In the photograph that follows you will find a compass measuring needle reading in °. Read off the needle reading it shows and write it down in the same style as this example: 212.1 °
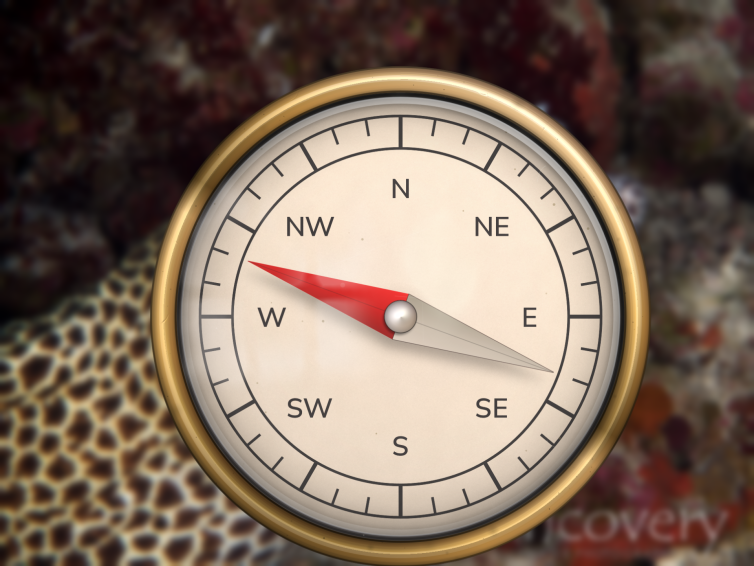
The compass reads 290 °
